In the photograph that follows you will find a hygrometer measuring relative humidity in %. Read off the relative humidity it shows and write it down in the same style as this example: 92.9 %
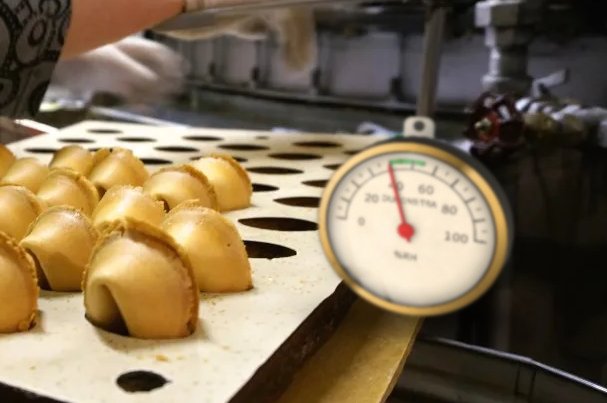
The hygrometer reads 40 %
